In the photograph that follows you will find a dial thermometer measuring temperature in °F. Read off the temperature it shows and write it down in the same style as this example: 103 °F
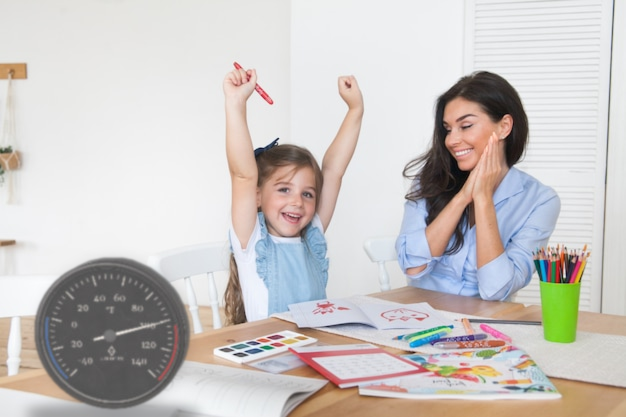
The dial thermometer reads 100 °F
